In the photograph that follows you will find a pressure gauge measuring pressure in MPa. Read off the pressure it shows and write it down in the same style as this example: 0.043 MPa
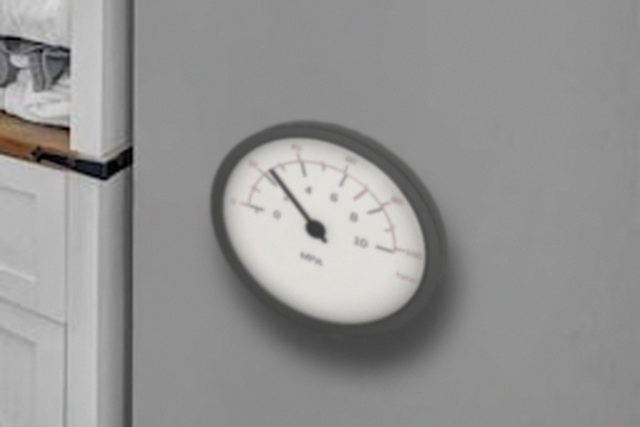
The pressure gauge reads 2.5 MPa
